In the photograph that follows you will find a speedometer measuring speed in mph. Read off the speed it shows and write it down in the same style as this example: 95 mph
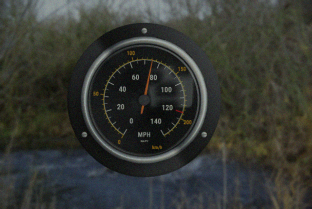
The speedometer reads 75 mph
